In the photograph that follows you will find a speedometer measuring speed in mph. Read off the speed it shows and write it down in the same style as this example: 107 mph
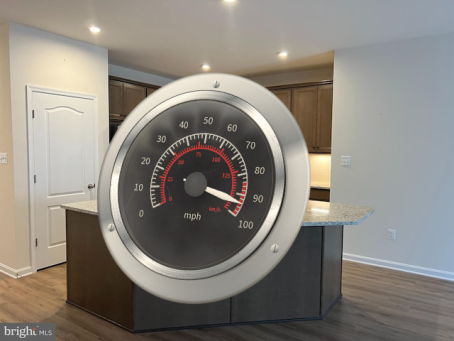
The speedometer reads 94 mph
